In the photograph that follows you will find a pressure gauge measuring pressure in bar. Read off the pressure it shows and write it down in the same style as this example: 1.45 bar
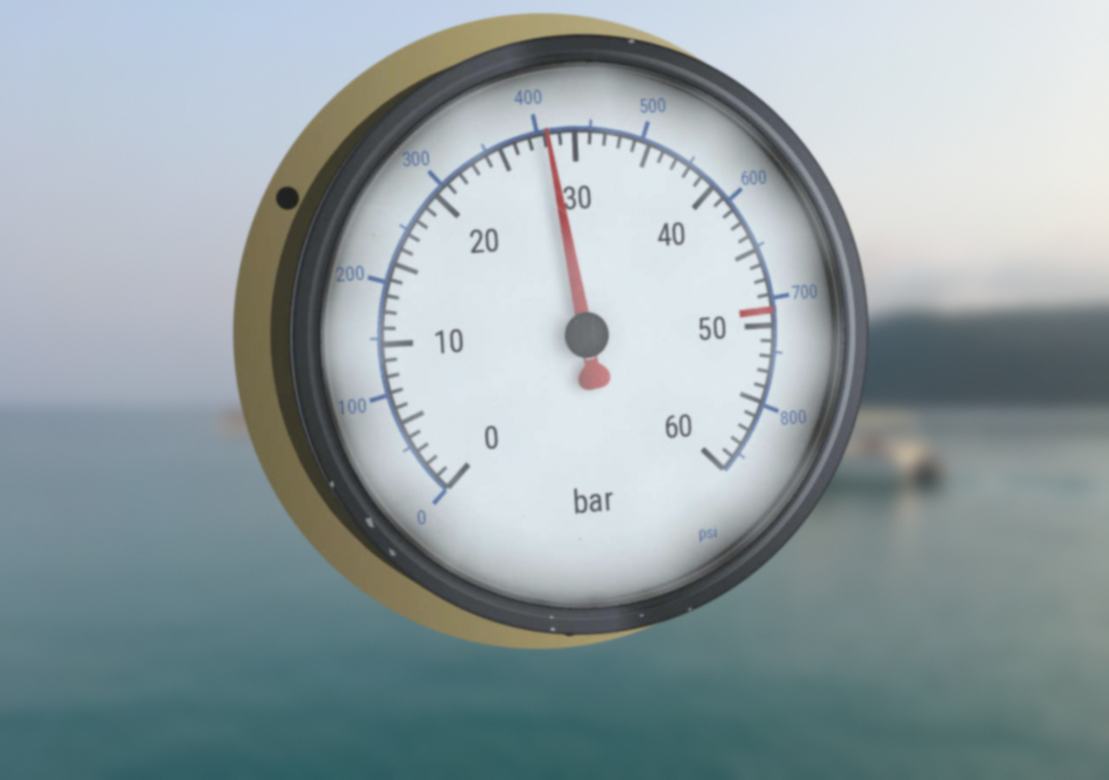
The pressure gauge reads 28 bar
